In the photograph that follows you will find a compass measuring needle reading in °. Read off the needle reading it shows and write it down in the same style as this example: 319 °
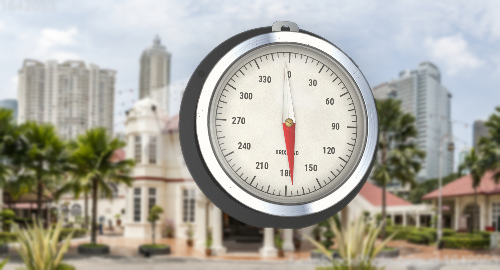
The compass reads 175 °
